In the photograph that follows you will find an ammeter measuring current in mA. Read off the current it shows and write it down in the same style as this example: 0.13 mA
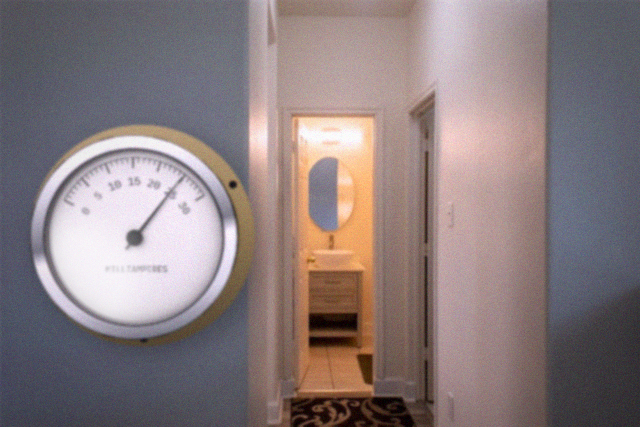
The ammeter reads 25 mA
